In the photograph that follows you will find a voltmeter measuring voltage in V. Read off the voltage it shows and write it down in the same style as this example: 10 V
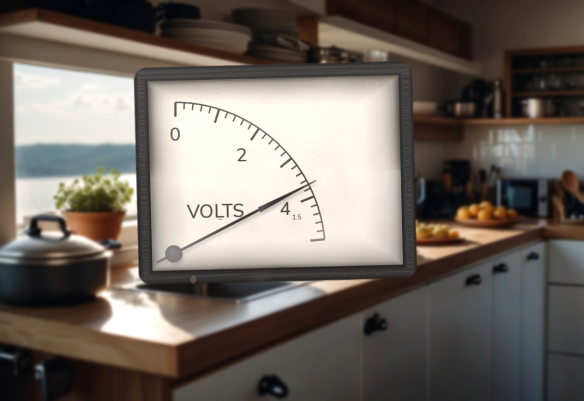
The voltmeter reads 3.7 V
